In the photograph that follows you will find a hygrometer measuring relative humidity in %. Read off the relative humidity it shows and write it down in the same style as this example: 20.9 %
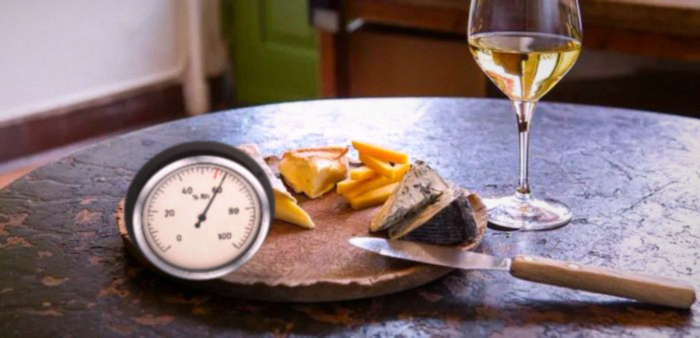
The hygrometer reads 60 %
